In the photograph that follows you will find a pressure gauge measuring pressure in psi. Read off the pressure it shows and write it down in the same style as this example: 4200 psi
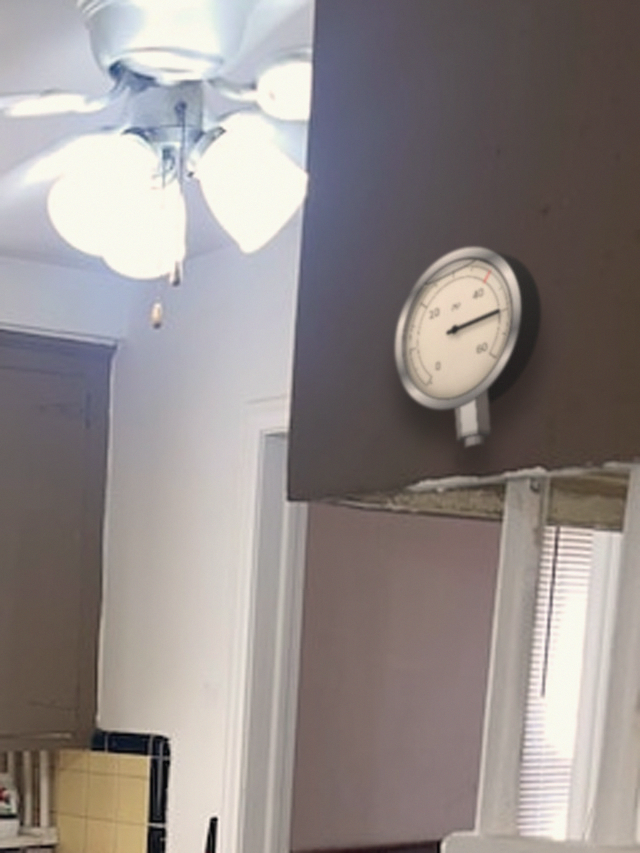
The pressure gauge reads 50 psi
